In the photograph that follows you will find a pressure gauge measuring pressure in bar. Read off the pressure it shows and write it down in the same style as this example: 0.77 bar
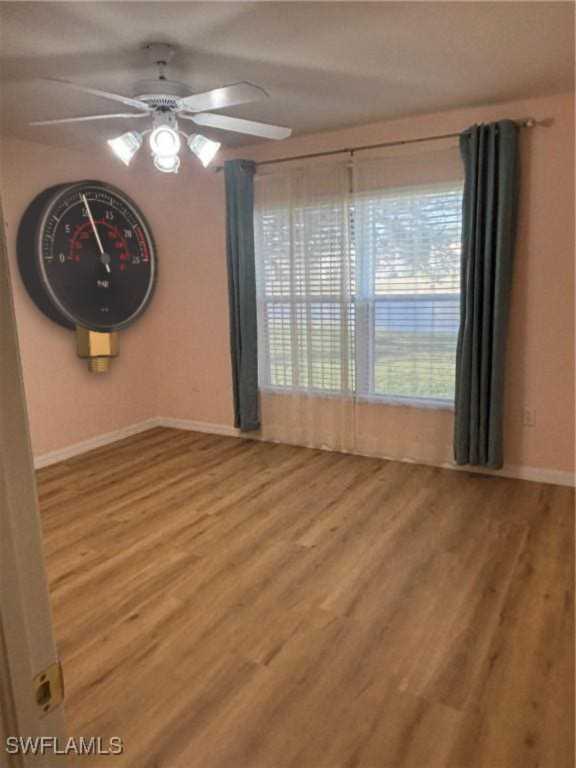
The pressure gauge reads 10 bar
